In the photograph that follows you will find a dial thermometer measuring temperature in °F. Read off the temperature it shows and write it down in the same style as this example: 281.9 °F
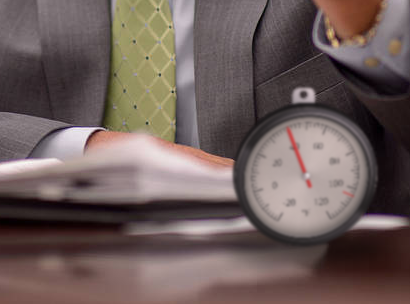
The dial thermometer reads 40 °F
